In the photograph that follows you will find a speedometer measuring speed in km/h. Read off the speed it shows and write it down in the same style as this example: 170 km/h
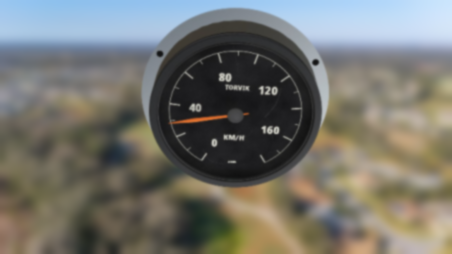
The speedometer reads 30 km/h
